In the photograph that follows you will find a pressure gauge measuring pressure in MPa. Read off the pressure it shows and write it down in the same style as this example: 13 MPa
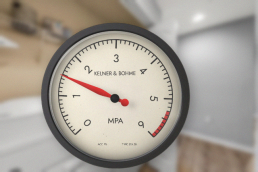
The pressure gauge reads 1.5 MPa
